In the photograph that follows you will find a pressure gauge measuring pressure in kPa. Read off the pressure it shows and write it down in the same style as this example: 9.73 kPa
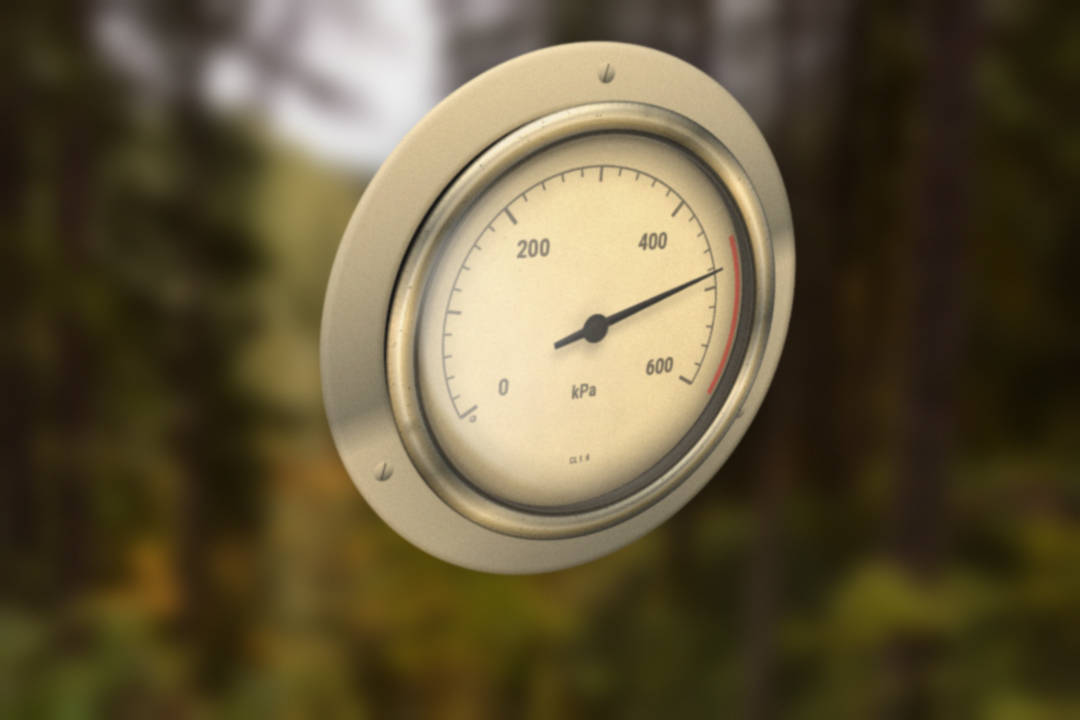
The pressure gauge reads 480 kPa
